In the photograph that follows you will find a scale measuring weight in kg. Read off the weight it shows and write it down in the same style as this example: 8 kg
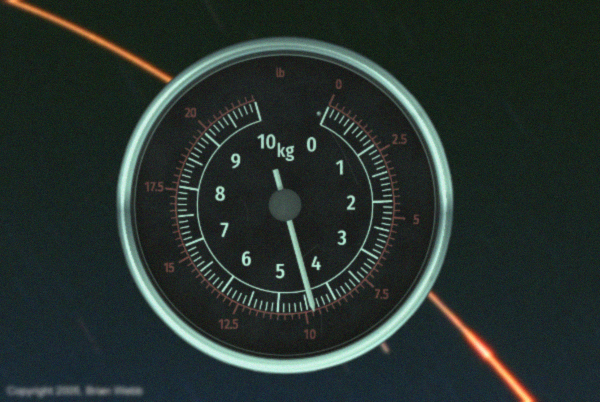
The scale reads 4.4 kg
